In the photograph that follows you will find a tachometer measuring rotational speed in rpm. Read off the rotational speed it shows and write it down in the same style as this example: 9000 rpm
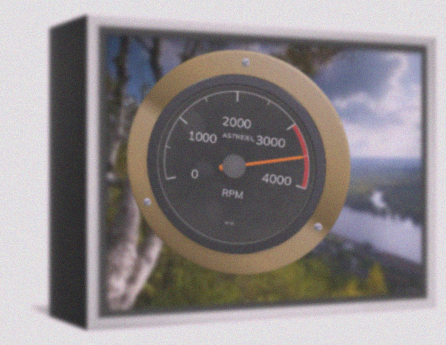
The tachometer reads 3500 rpm
